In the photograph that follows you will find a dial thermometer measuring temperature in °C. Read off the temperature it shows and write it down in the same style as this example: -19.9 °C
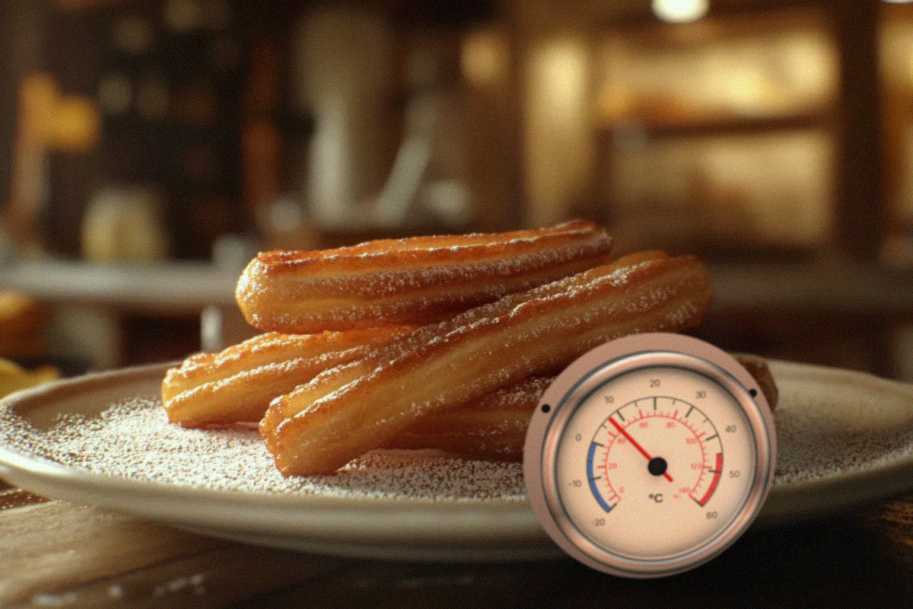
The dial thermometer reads 7.5 °C
